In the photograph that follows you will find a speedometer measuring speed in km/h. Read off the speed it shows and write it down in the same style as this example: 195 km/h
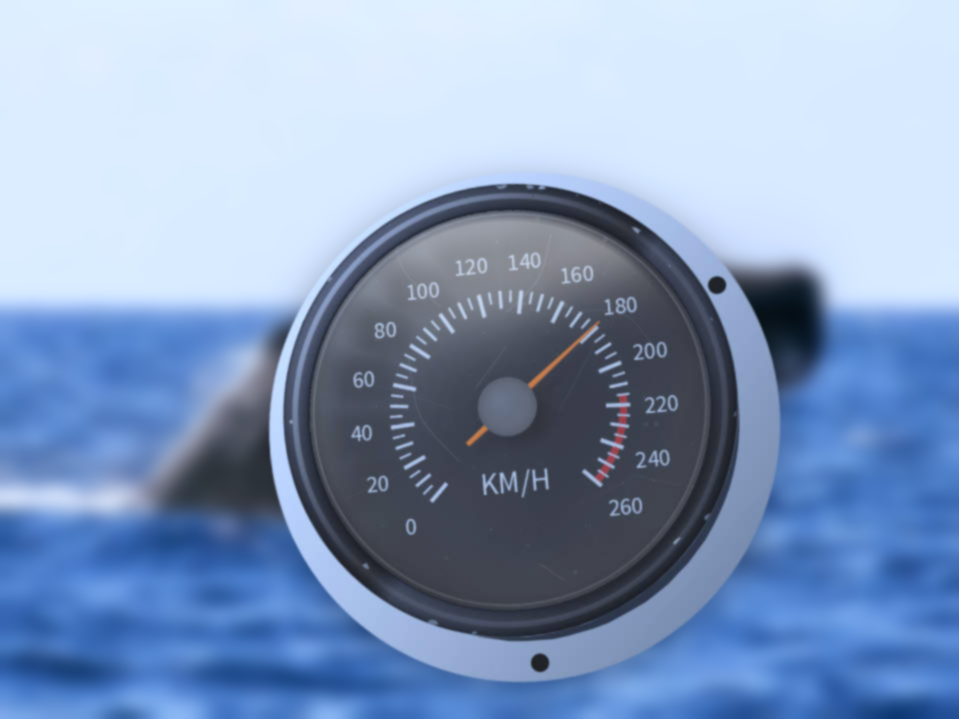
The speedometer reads 180 km/h
